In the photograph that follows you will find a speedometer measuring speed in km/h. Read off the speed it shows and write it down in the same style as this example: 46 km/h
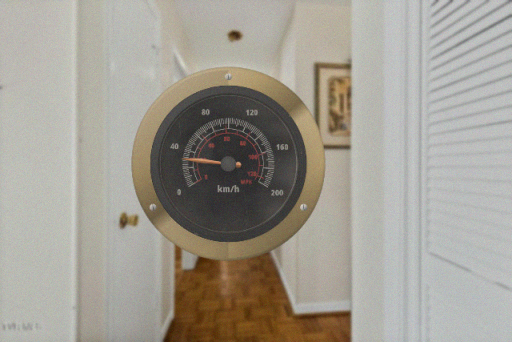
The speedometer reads 30 km/h
